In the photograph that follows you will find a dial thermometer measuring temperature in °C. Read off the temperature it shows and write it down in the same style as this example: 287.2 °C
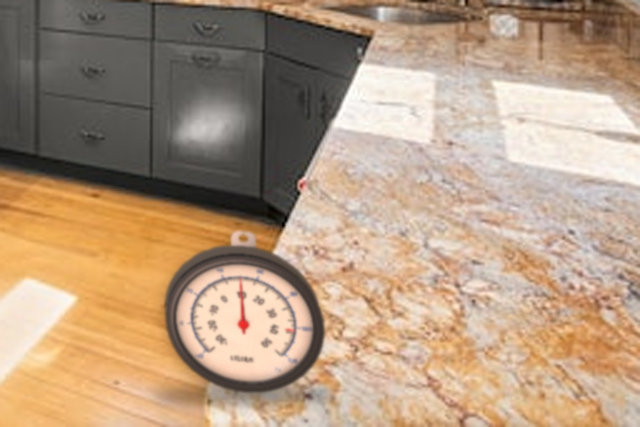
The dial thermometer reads 10 °C
